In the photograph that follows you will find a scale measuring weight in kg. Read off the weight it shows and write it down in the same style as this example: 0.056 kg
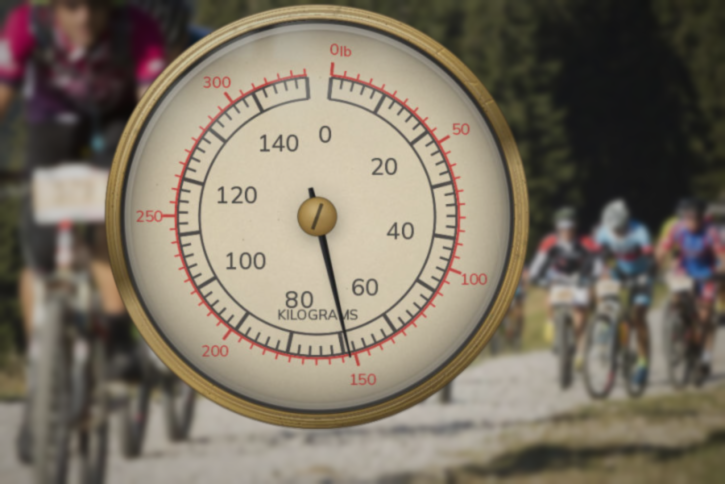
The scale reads 69 kg
